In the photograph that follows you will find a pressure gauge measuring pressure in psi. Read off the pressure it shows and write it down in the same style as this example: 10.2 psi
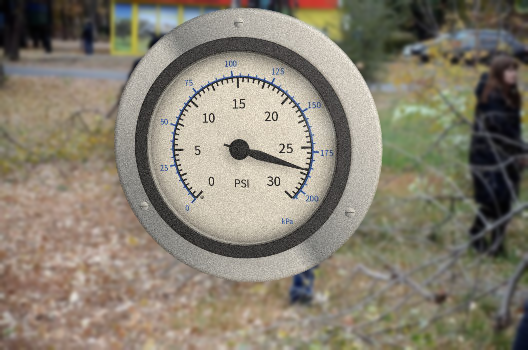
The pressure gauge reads 27 psi
